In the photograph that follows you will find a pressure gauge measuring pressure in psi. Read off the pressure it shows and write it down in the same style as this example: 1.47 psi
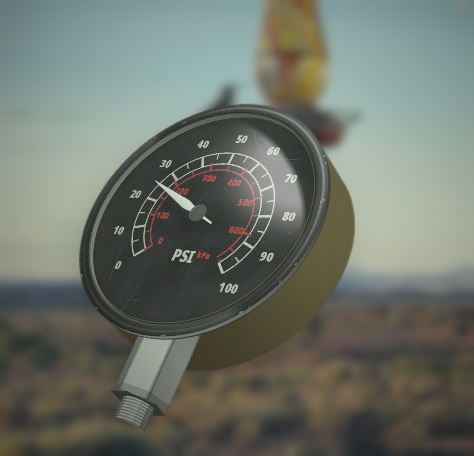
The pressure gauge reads 25 psi
